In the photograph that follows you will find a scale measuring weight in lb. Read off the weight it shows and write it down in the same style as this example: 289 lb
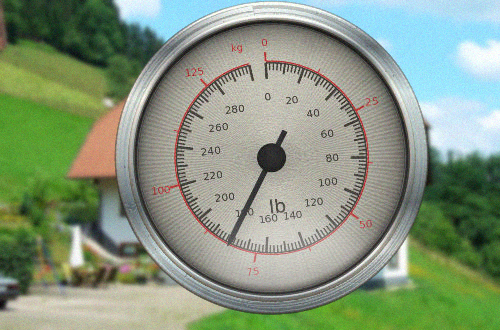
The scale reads 180 lb
